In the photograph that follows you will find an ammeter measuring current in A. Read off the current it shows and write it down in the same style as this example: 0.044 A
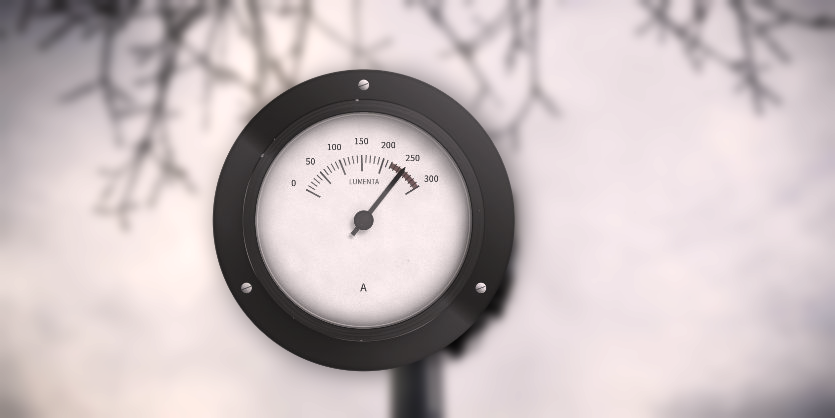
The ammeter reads 250 A
